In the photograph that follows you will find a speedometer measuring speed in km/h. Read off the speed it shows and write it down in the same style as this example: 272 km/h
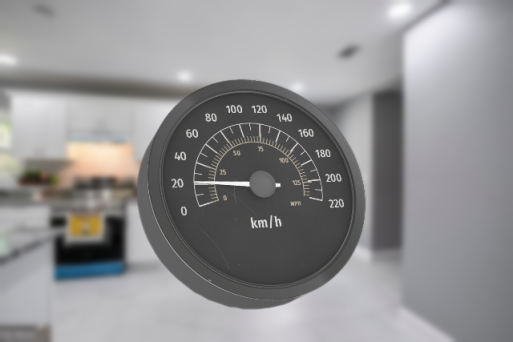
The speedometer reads 20 km/h
